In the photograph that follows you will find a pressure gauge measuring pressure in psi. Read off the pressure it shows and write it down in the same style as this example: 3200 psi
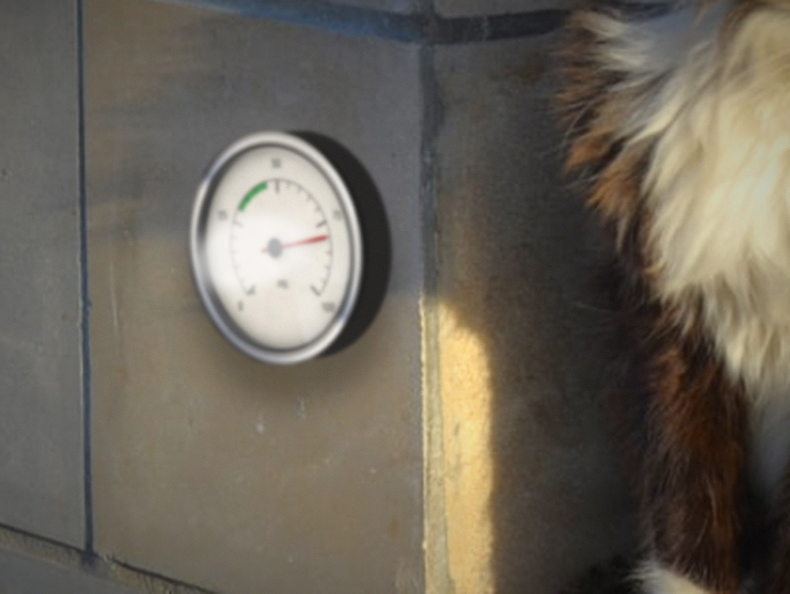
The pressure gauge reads 80 psi
